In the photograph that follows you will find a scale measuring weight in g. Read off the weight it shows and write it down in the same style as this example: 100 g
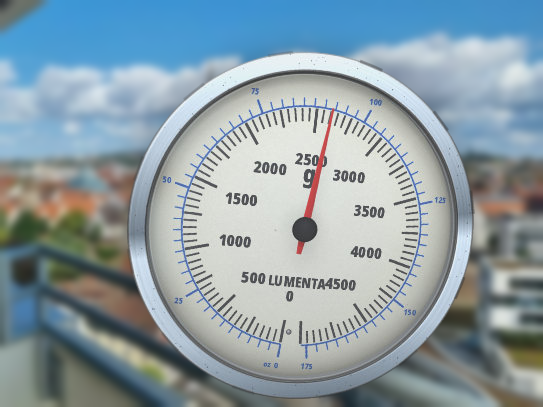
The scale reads 2600 g
